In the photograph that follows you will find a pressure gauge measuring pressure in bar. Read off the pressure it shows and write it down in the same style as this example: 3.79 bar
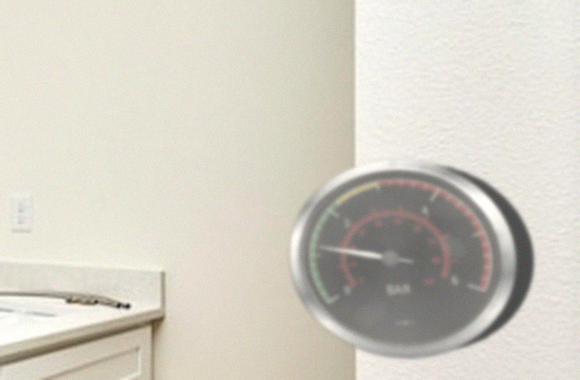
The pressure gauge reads 1.2 bar
